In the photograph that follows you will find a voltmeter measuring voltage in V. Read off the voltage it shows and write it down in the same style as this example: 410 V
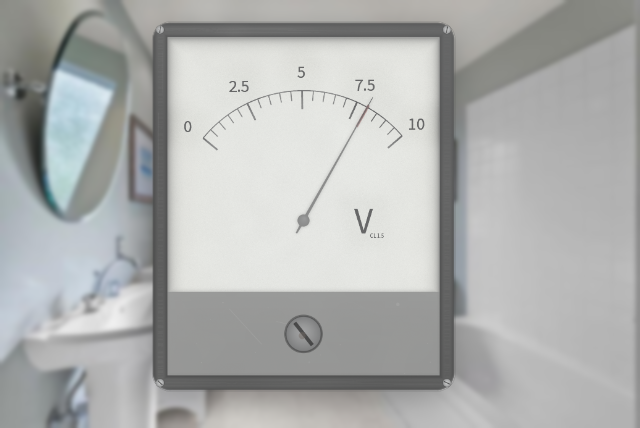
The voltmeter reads 8 V
